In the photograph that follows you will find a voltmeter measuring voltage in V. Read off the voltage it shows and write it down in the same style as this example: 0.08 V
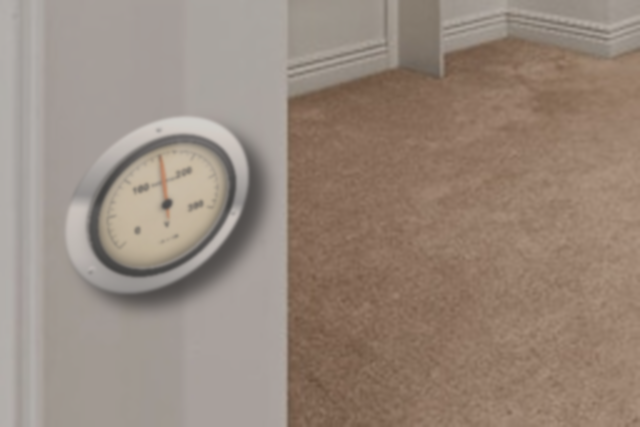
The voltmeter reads 150 V
